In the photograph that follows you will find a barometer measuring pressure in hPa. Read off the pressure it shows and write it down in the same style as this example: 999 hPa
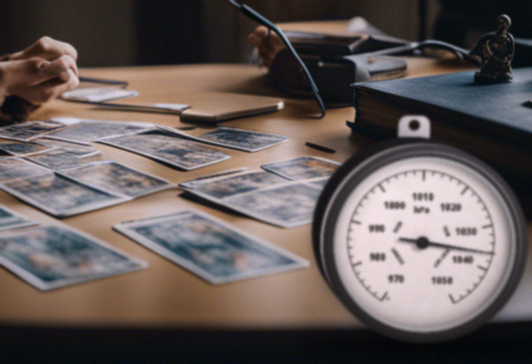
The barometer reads 1036 hPa
